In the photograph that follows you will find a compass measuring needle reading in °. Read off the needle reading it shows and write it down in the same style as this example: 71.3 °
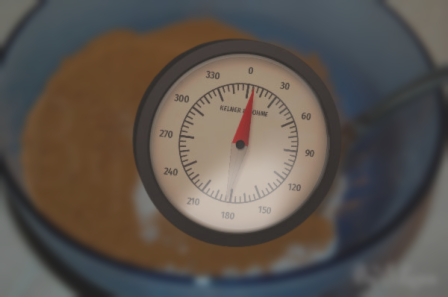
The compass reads 5 °
